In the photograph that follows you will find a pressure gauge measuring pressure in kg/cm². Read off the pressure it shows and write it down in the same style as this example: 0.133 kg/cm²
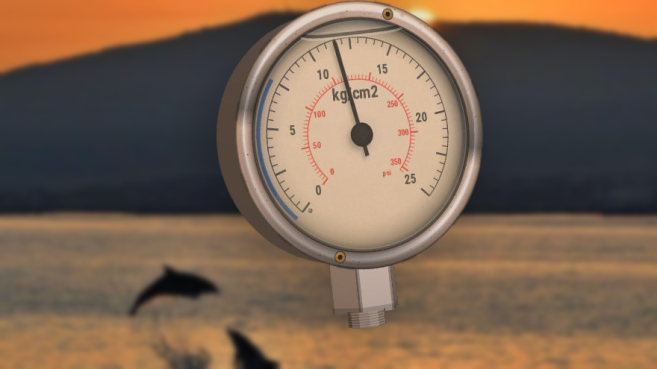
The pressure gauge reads 11.5 kg/cm²
